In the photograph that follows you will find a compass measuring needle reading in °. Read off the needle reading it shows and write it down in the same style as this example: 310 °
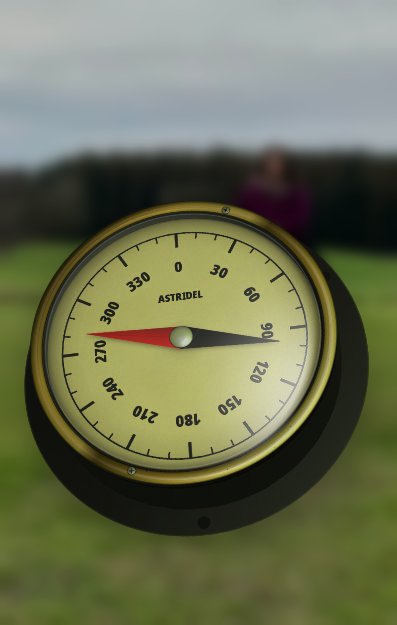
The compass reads 280 °
